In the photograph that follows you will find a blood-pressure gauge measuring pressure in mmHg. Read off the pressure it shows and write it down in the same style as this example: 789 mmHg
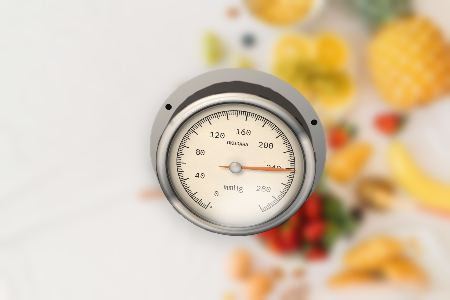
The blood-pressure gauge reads 240 mmHg
